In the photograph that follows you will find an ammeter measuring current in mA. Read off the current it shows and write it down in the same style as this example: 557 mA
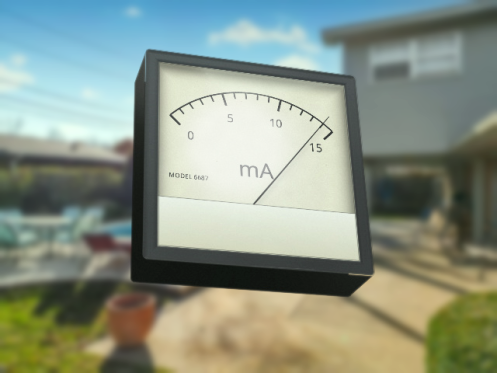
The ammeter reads 14 mA
